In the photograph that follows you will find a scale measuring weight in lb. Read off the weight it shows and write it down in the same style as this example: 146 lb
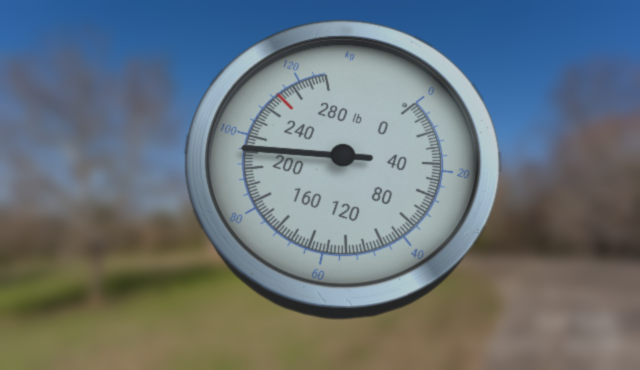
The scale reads 210 lb
